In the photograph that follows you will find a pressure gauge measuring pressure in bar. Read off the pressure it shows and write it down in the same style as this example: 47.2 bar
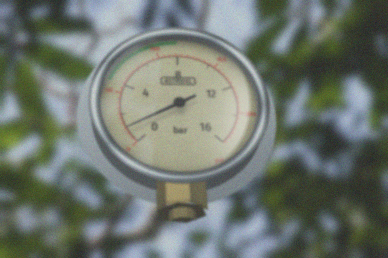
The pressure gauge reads 1 bar
